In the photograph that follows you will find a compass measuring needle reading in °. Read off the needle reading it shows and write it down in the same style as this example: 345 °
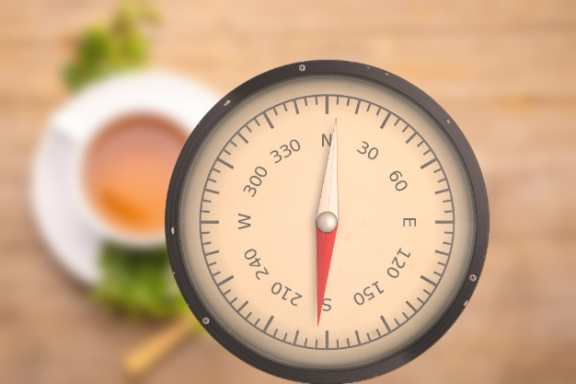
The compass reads 185 °
